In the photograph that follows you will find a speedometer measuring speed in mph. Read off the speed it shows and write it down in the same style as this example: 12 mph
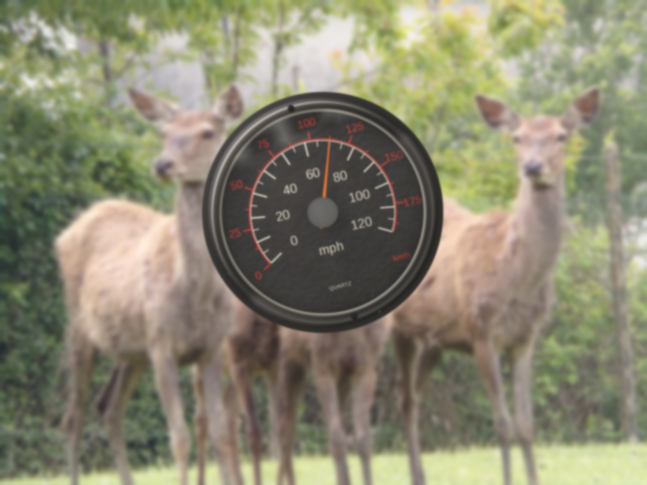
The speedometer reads 70 mph
